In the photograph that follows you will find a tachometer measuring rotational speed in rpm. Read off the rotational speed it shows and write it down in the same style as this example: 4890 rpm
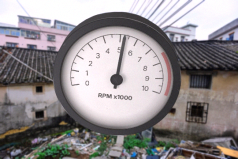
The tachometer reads 5250 rpm
